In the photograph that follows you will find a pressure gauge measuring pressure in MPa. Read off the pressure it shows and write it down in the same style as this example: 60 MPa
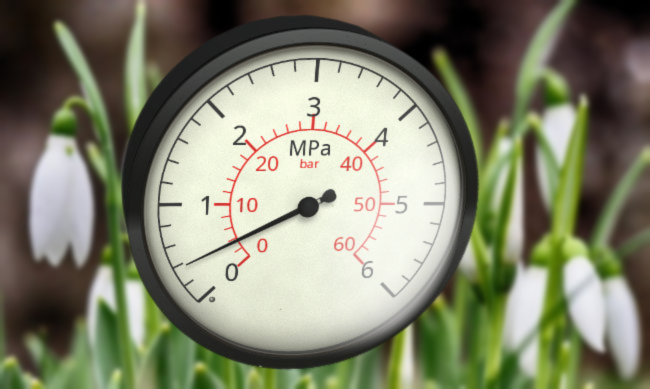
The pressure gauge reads 0.4 MPa
